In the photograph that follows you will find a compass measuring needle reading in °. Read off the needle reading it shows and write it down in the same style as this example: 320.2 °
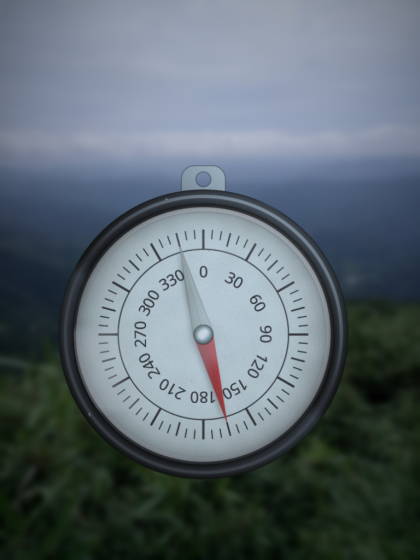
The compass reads 165 °
